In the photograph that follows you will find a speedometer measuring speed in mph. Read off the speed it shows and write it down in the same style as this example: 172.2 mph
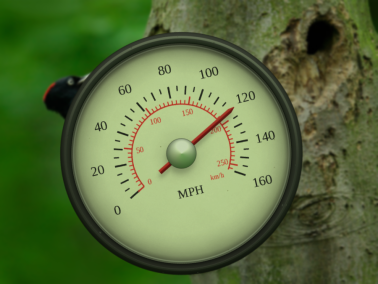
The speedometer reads 120 mph
